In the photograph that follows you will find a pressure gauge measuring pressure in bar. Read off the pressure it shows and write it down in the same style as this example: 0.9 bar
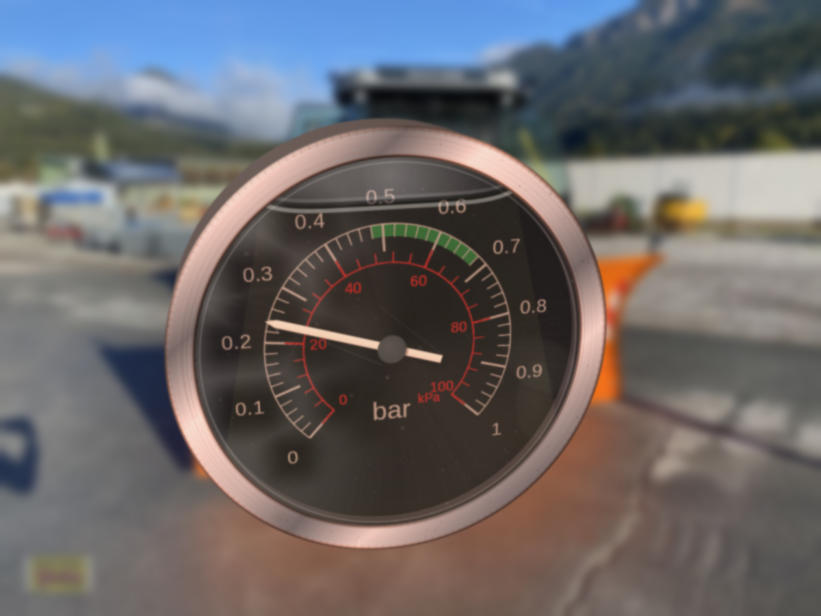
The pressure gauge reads 0.24 bar
